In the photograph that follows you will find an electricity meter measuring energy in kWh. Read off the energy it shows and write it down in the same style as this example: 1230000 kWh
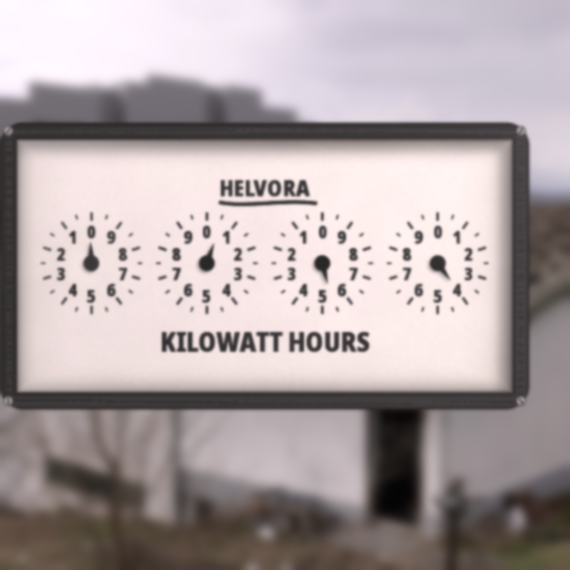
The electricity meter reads 54 kWh
